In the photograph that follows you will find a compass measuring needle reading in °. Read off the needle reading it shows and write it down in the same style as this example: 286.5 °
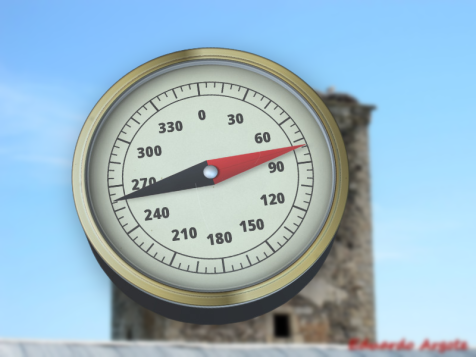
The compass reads 80 °
